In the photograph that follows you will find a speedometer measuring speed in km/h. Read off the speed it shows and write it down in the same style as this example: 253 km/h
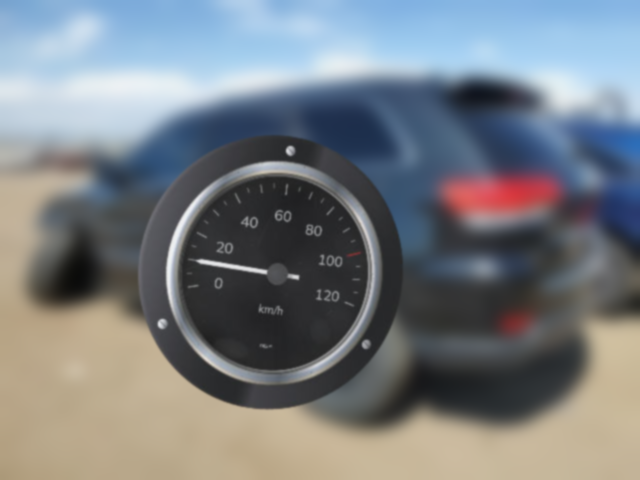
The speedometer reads 10 km/h
